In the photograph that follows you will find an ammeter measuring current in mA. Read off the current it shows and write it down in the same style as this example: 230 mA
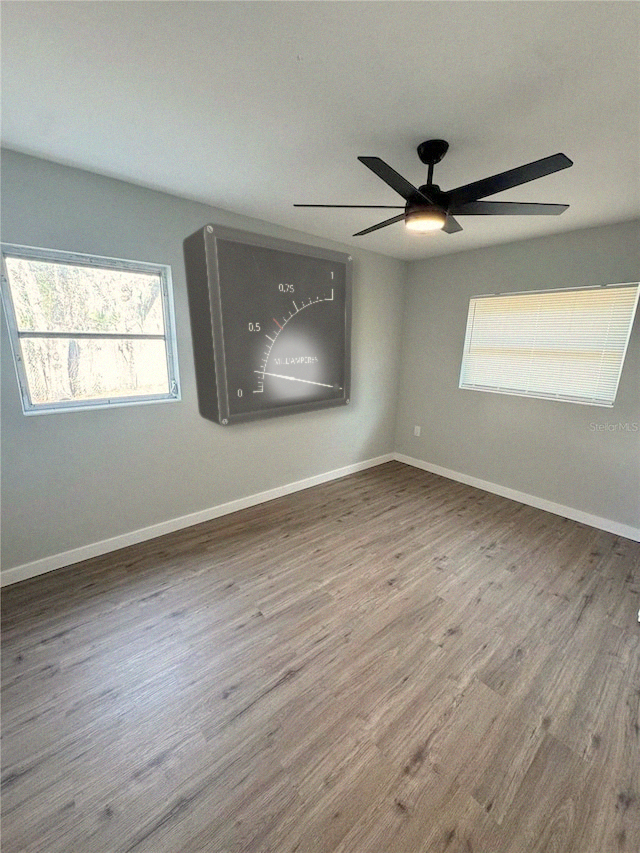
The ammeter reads 0.25 mA
